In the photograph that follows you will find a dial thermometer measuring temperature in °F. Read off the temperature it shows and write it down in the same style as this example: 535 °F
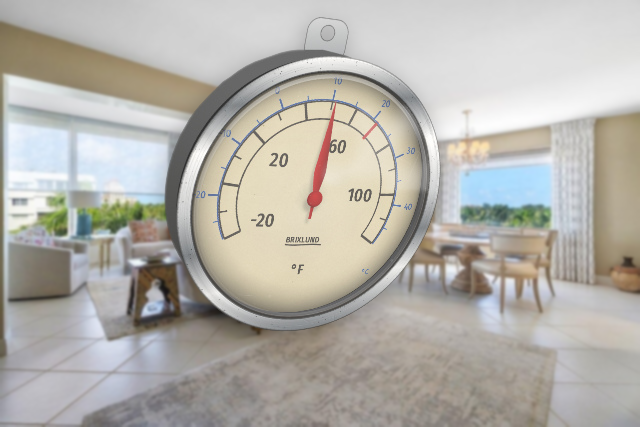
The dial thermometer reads 50 °F
